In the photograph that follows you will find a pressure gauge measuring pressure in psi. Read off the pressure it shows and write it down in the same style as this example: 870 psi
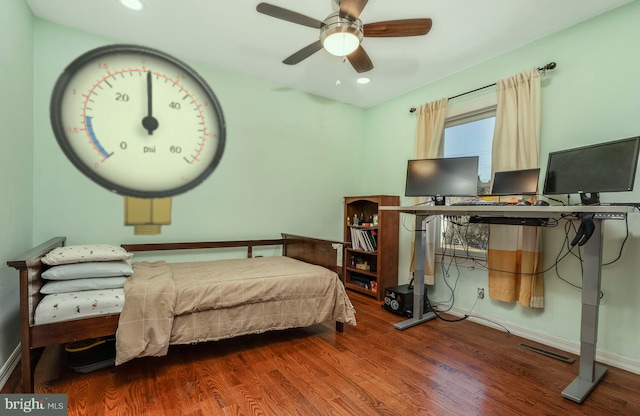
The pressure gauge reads 30 psi
